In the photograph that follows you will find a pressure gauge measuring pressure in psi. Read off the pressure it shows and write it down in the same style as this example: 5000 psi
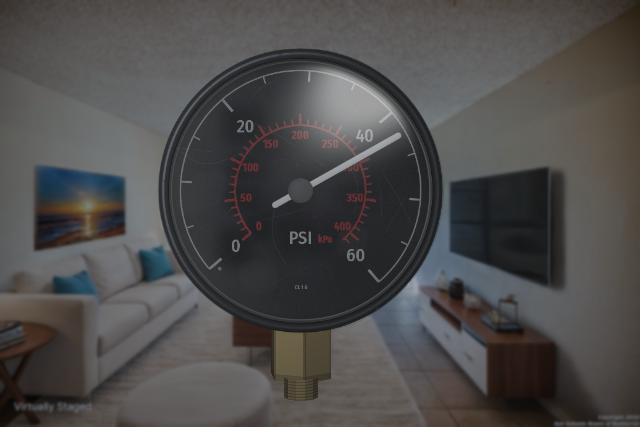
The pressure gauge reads 42.5 psi
